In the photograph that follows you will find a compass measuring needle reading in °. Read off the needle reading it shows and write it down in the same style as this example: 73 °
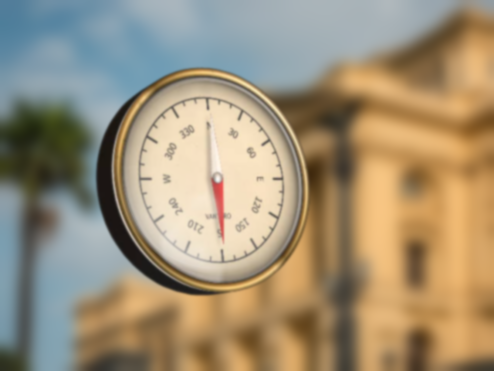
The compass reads 180 °
